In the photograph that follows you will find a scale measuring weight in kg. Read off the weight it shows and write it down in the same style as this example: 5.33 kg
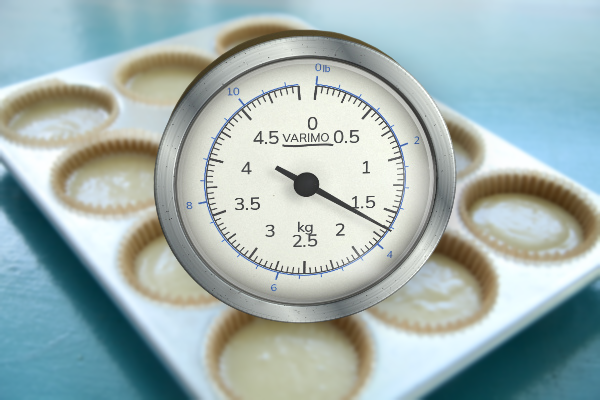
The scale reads 1.65 kg
